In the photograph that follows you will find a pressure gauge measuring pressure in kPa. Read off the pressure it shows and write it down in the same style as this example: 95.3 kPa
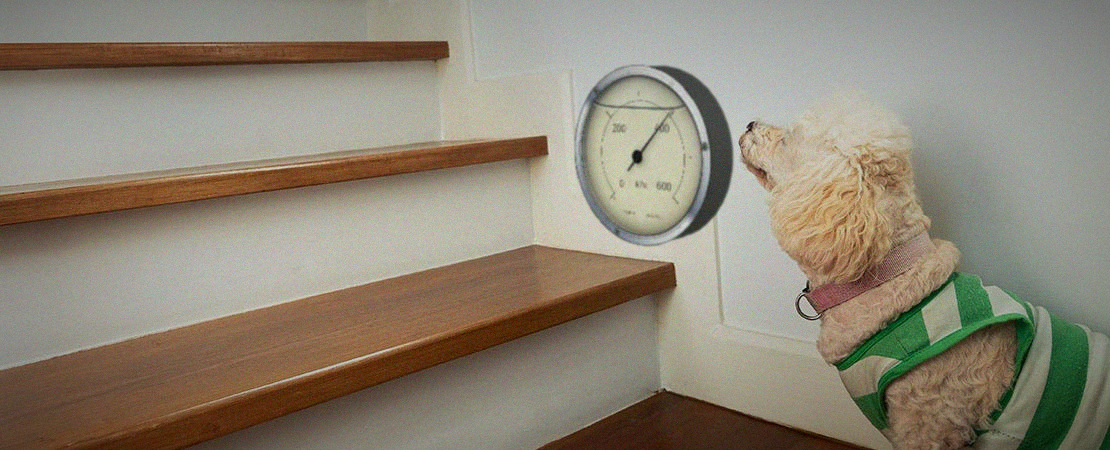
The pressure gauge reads 400 kPa
